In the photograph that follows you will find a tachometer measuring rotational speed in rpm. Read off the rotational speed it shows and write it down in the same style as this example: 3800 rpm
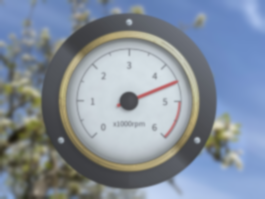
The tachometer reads 4500 rpm
